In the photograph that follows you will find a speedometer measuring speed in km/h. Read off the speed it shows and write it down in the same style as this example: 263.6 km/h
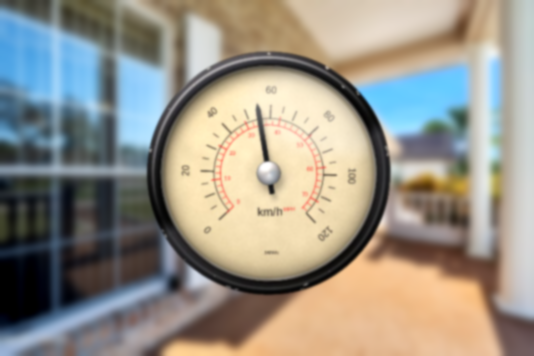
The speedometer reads 55 km/h
